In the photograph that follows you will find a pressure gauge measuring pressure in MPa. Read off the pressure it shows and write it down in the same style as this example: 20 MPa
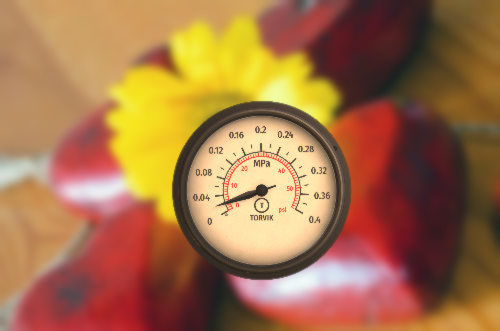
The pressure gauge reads 0.02 MPa
